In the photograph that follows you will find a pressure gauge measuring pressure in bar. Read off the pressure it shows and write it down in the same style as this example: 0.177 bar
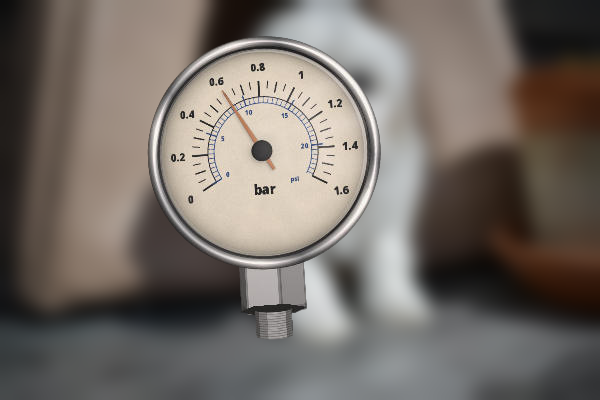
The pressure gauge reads 0.6 bar
